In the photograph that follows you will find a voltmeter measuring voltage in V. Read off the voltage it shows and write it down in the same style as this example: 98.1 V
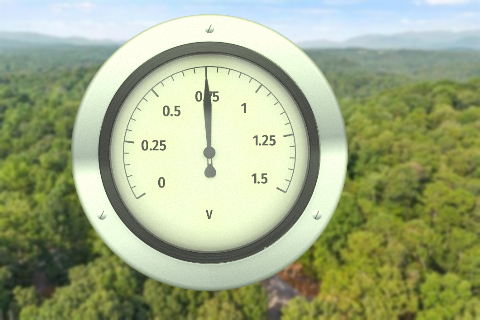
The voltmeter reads 0.75 V
